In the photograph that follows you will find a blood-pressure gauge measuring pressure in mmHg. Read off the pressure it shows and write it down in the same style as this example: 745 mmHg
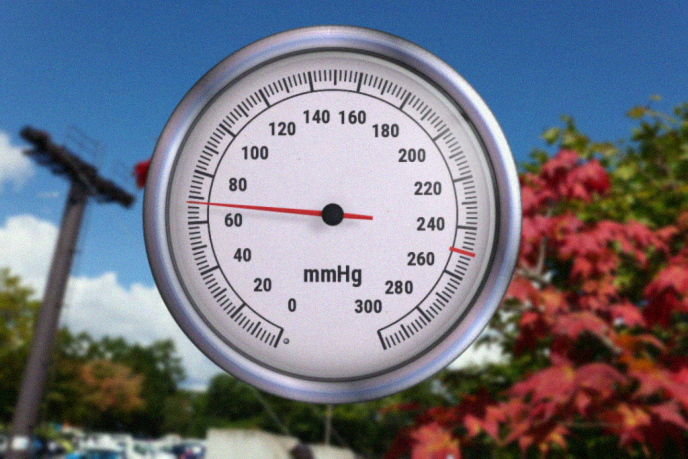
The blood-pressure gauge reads 68 mmHg
